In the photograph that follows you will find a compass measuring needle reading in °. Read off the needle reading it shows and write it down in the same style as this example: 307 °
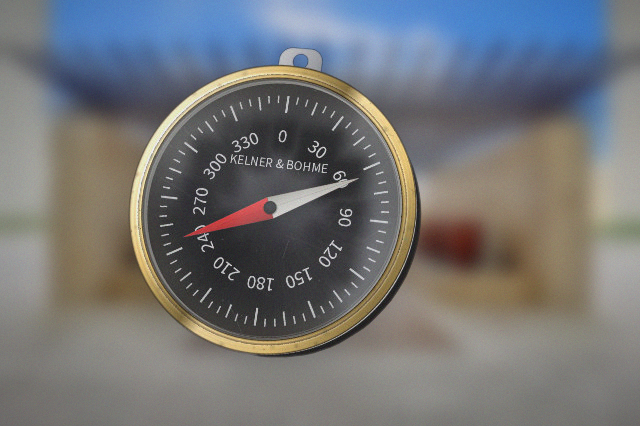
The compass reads 245 °
